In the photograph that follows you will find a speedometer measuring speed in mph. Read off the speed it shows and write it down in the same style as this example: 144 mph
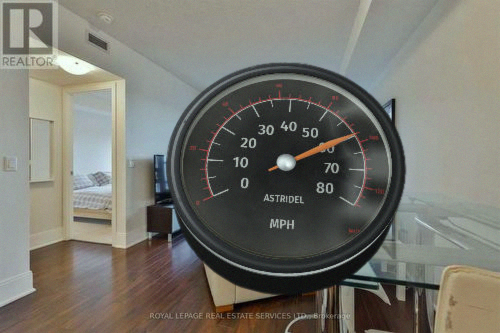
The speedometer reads 60 mph
